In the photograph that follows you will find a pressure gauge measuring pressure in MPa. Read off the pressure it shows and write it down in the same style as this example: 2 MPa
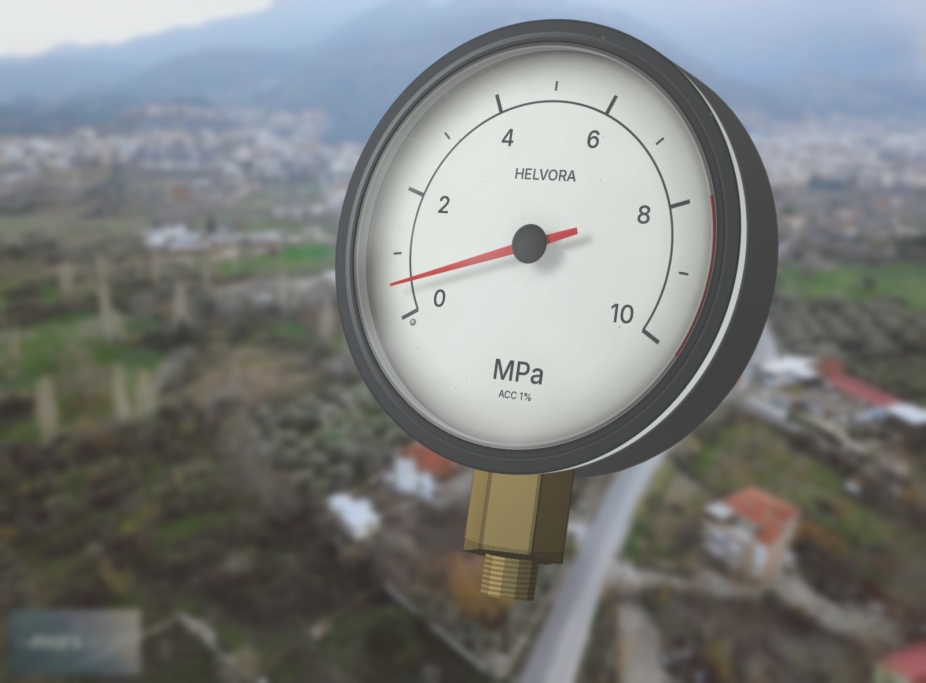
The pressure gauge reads 0.5 MPa
